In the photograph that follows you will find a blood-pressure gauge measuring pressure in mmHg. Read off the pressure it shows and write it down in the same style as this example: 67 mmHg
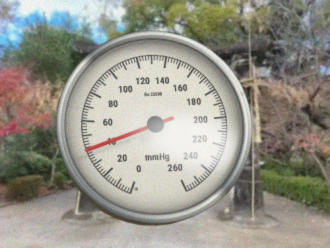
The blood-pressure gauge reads 40 mmHg
